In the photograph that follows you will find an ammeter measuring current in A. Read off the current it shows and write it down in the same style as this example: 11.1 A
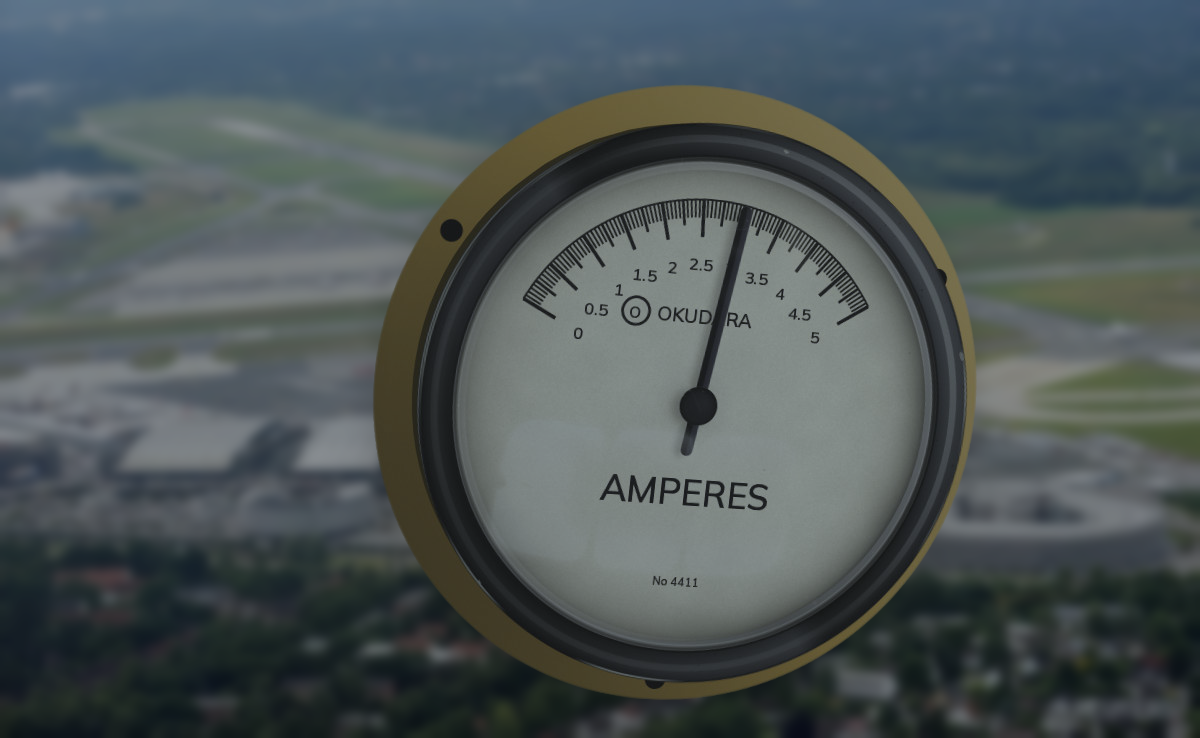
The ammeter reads 3 A
